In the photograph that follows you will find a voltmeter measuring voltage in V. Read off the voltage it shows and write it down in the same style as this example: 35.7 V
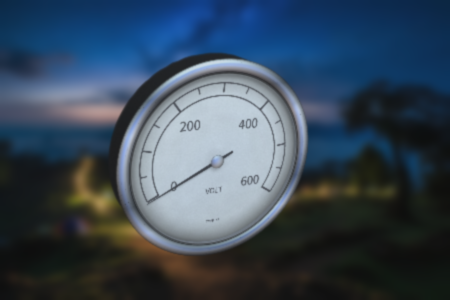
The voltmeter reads 0 V
